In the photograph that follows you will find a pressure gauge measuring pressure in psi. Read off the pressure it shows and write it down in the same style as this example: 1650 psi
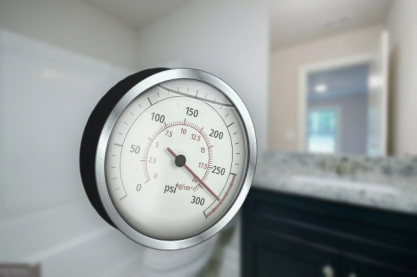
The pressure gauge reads 280 psi
